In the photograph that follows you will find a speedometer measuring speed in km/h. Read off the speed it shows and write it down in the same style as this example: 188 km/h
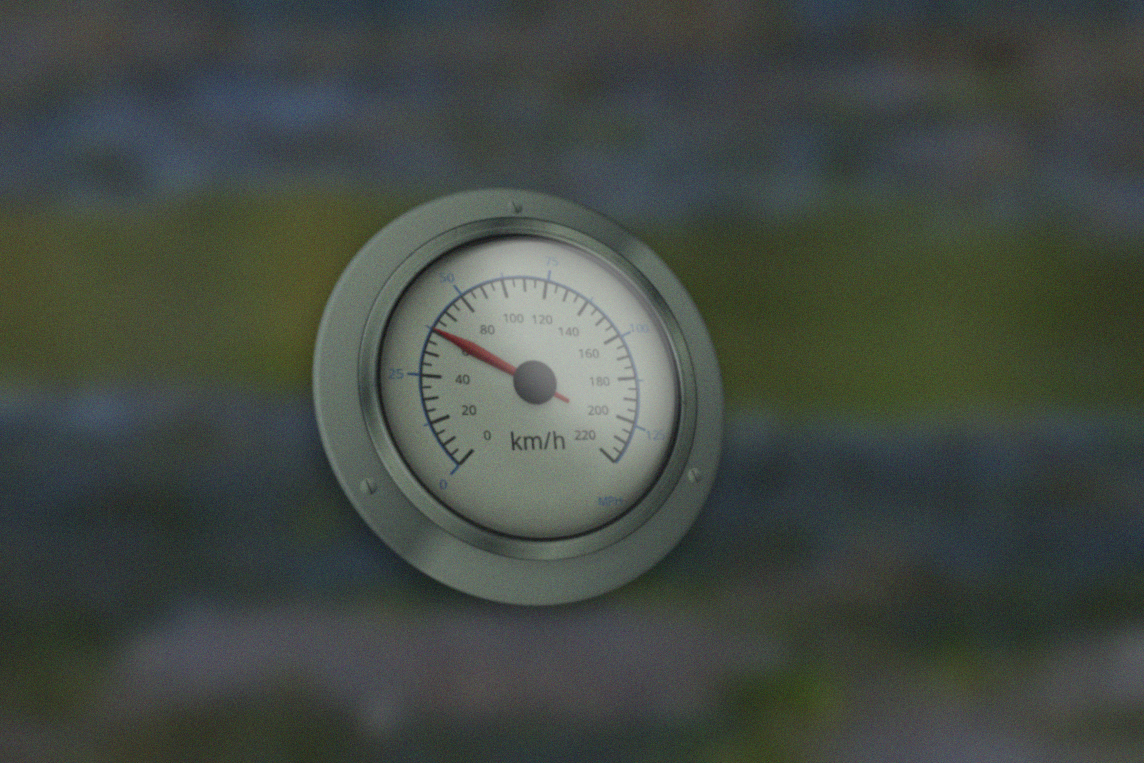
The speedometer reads 60 km/h
